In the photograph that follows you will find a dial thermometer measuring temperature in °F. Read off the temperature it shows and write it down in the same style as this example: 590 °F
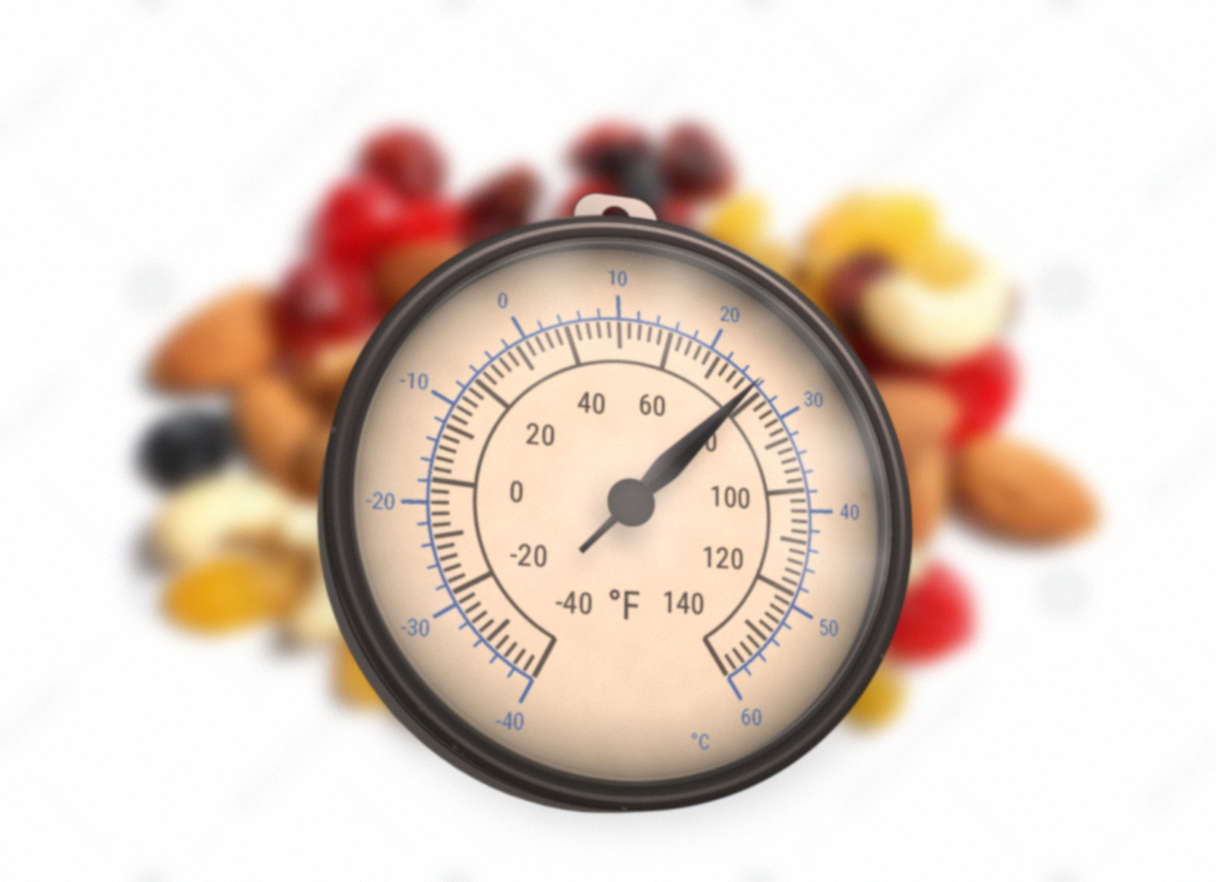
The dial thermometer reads 78 °F
